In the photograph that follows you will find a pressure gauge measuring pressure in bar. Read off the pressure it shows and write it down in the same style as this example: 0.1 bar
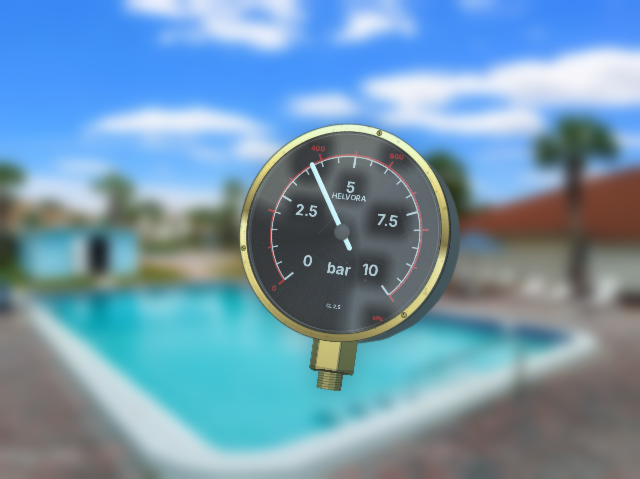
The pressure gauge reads 3.75 bar
